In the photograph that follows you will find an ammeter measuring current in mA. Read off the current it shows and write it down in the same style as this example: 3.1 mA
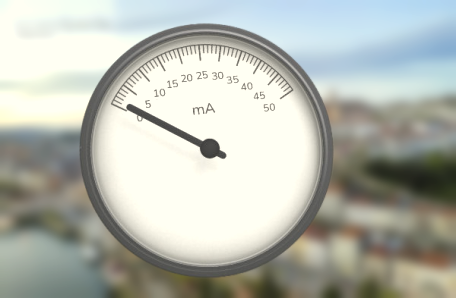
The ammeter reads 1 mA
